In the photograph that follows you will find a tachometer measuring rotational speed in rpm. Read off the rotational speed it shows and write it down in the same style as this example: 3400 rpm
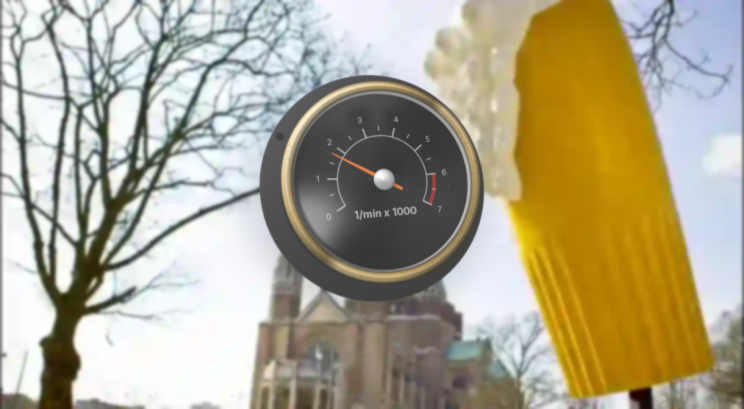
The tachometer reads 1750 rpm
